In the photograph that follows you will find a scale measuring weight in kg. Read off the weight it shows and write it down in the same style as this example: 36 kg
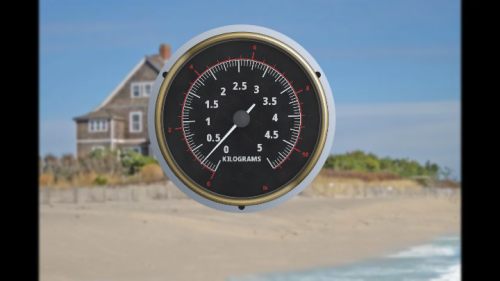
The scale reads 0.25 kg
